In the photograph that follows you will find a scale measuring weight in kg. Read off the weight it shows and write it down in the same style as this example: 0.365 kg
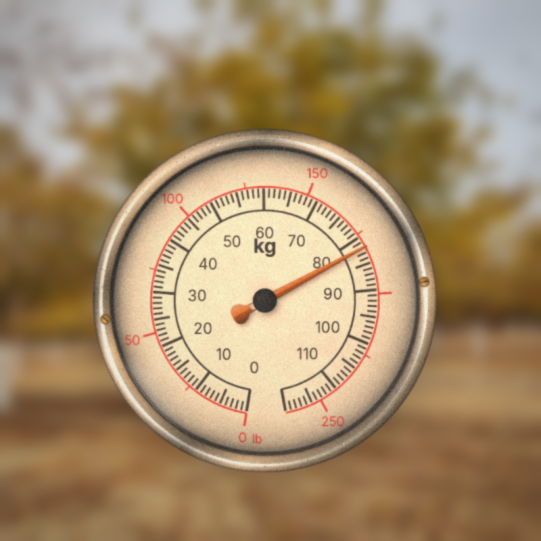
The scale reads 82 kg
